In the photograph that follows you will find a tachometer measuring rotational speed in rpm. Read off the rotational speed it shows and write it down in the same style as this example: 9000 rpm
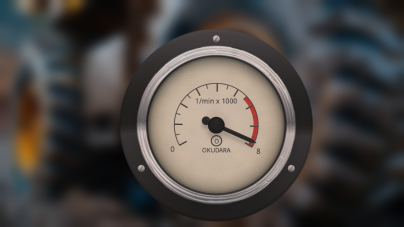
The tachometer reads 7750 rpm
